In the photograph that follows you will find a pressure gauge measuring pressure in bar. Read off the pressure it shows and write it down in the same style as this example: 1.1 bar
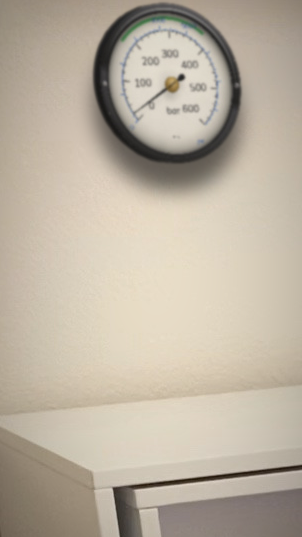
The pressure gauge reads 20 bar
